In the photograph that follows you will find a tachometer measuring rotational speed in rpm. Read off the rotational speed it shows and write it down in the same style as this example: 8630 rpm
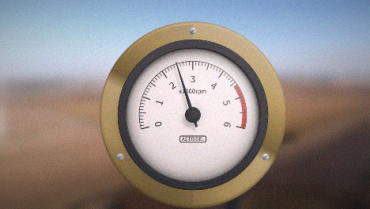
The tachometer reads 2500 rpm
